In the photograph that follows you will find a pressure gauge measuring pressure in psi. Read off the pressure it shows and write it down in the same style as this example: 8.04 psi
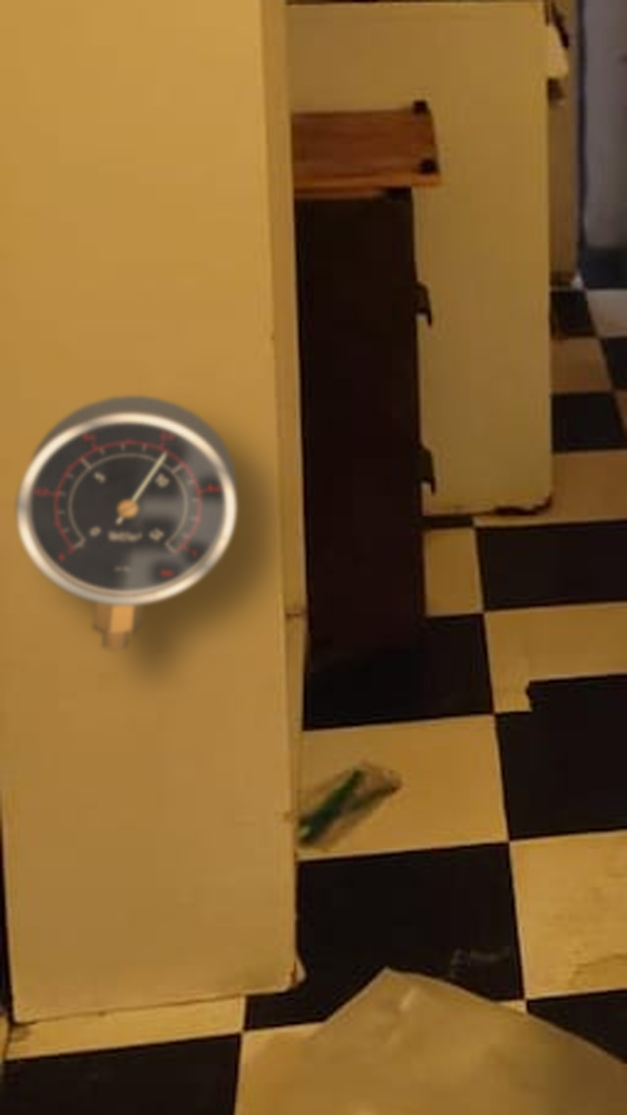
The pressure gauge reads 9 psi
